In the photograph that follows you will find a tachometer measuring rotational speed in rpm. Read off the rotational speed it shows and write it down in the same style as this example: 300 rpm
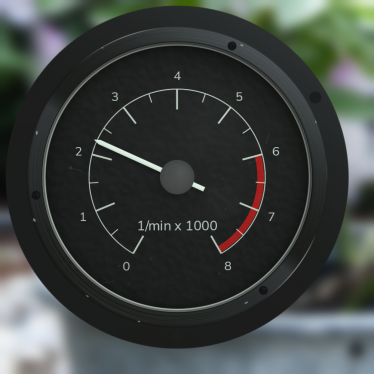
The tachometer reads 2250 rpm
